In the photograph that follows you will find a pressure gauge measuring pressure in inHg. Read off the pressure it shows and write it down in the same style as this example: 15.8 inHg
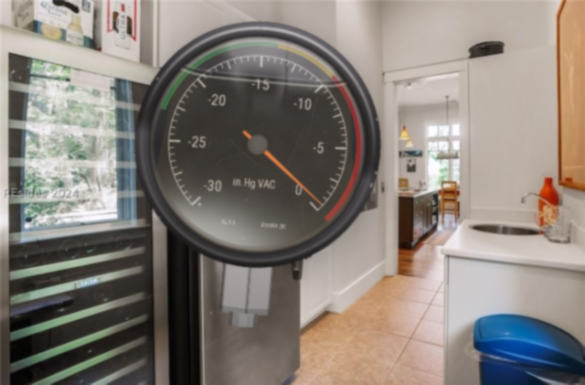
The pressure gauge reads -0.5 inHg
